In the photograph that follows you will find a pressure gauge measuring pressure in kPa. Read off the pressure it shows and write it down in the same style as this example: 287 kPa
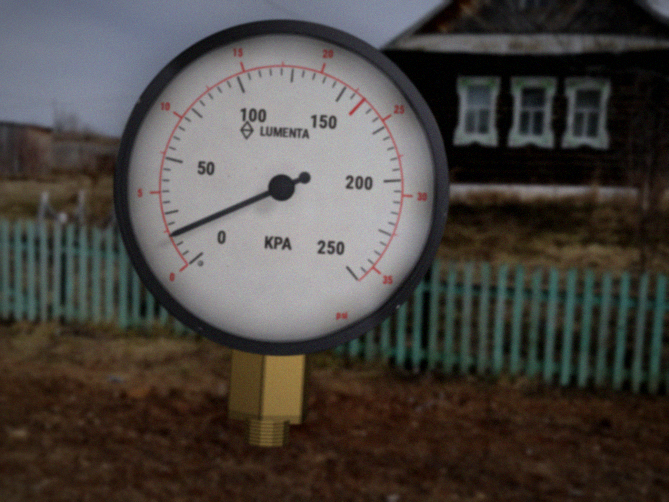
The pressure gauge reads 15 kPa
